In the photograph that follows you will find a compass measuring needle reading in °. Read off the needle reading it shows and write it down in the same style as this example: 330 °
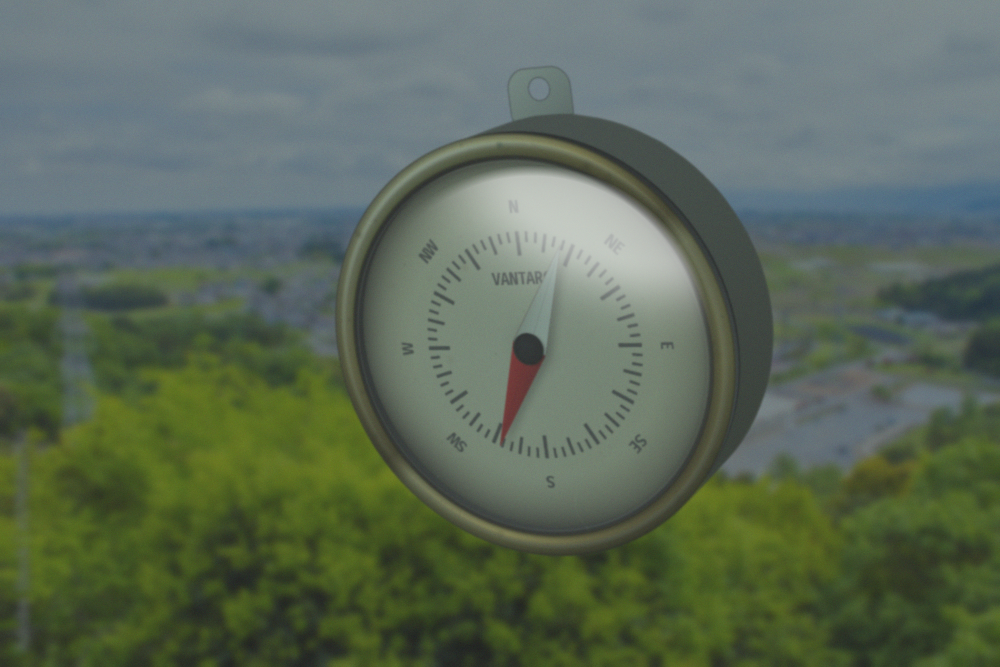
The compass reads 205 °
